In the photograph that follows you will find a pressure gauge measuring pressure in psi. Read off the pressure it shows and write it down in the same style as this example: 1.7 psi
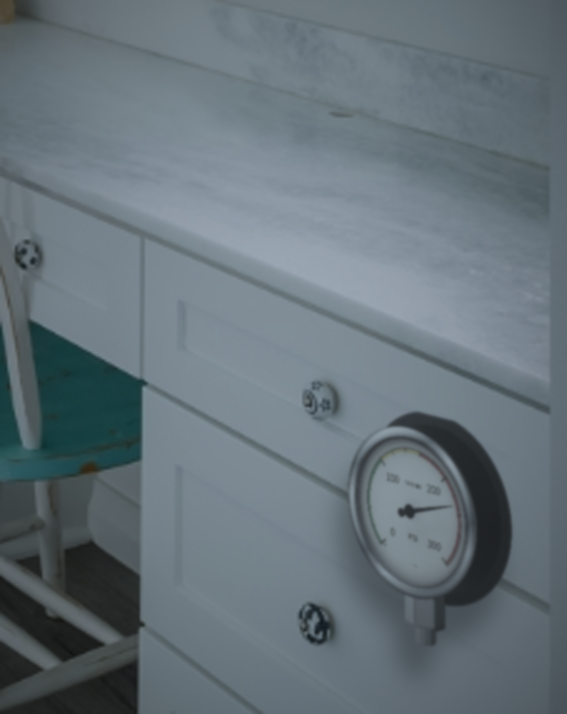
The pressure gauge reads 230 psi
